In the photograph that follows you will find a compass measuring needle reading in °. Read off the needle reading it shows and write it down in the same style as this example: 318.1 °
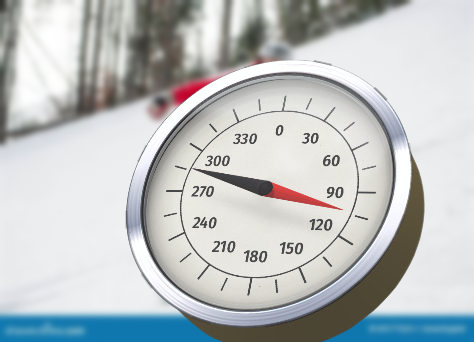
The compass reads 105 °
